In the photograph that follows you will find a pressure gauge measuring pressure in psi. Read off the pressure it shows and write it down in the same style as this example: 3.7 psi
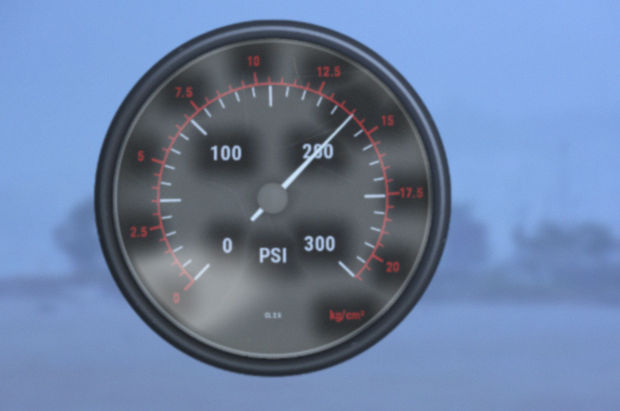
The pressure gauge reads 200 psi
